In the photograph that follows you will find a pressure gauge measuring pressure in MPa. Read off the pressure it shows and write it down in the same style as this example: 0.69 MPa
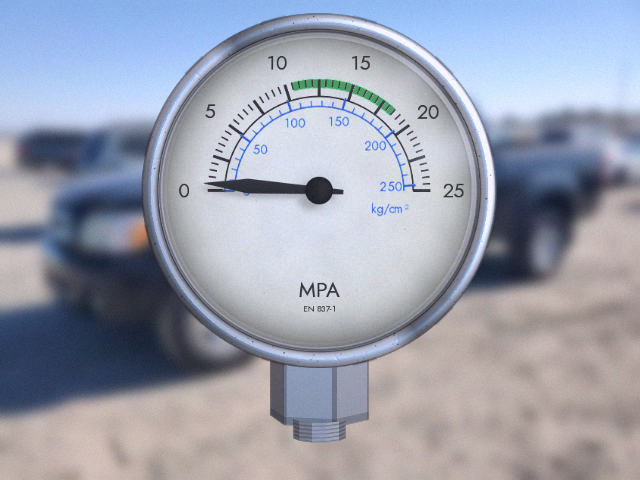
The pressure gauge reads 0.5 MPa
